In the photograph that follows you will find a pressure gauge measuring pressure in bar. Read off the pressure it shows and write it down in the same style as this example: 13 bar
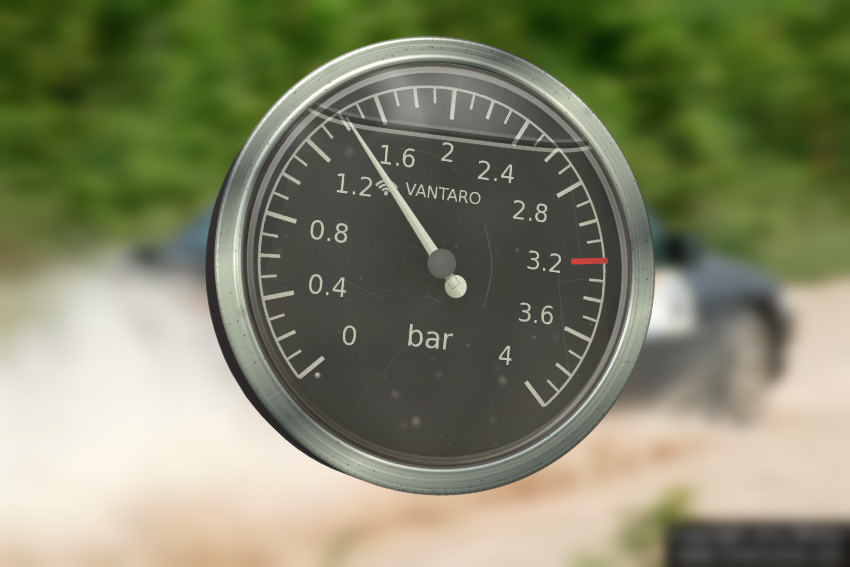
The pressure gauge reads 1.4 bar
